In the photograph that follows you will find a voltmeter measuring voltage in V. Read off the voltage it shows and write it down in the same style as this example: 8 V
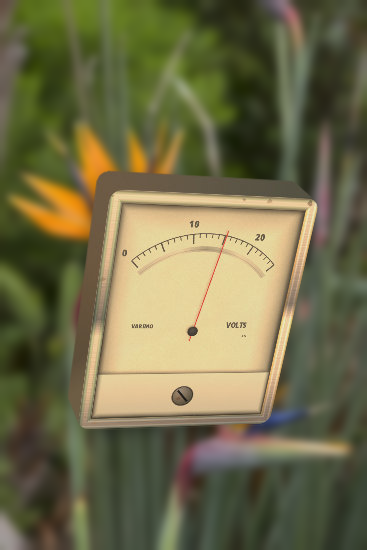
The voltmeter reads 15 V
